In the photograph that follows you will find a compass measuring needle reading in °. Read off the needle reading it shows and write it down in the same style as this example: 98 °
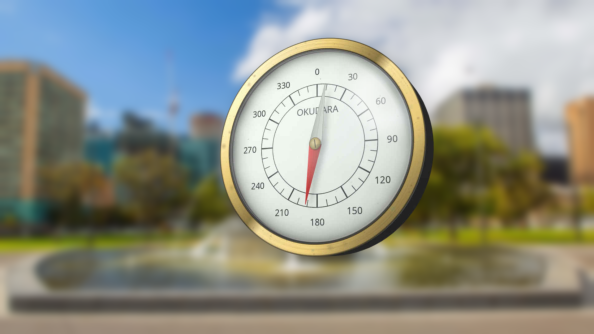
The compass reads 190 °
